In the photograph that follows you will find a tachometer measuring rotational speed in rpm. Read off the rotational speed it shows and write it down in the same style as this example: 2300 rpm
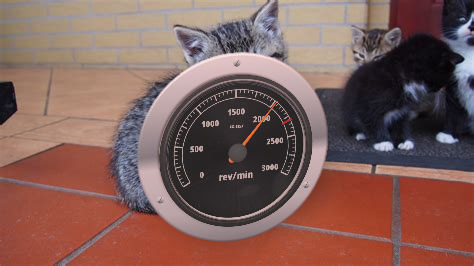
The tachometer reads 2000 rpm
